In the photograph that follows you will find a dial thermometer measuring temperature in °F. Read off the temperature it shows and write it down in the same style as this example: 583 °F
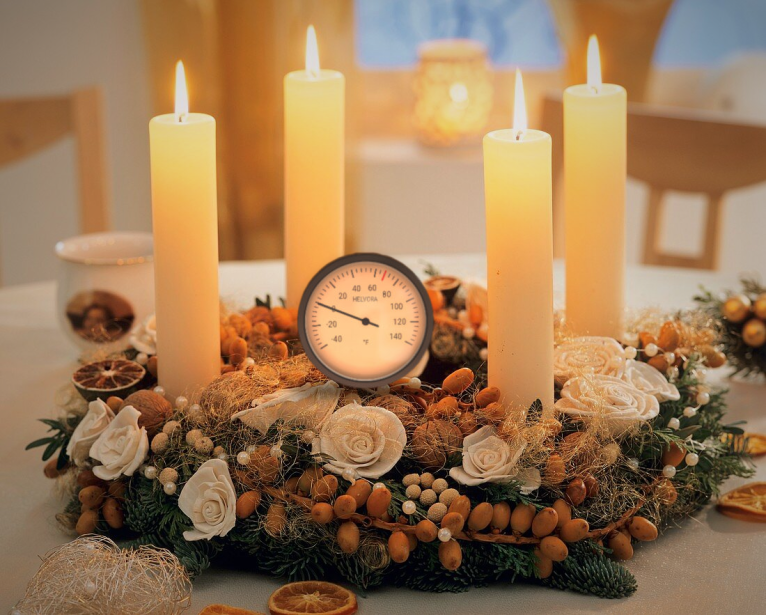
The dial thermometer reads 0 °F
